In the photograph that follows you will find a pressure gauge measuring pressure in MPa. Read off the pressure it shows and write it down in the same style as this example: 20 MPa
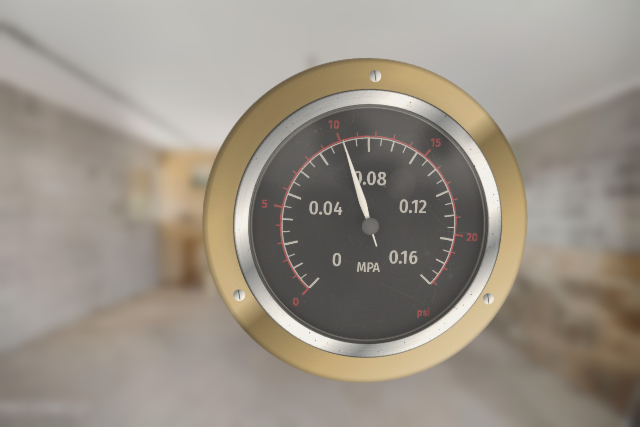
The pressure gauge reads 0.07 MPa
